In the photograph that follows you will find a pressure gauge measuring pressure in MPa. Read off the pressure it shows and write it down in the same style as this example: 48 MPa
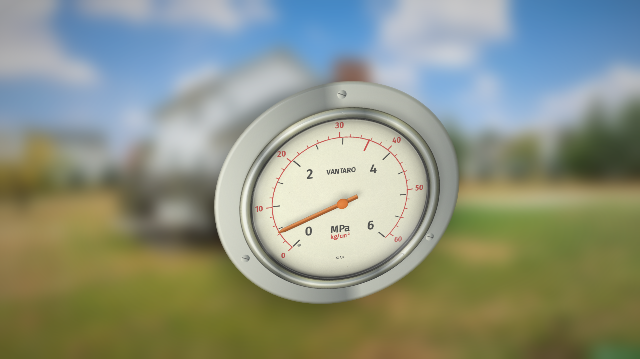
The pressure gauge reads 0.5 MPa
